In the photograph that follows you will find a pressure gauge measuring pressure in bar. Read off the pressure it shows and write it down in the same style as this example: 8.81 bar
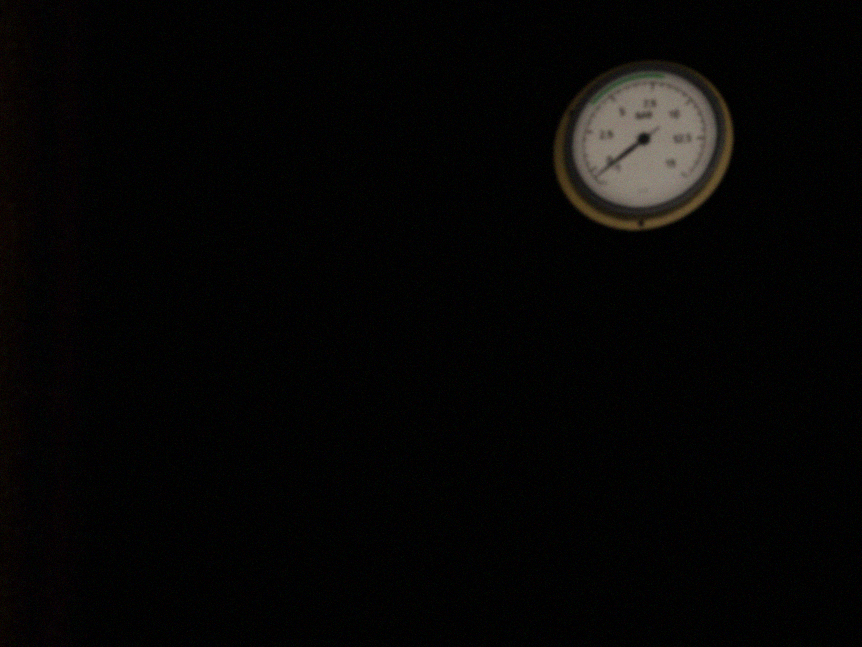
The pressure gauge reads -0.5 bar
